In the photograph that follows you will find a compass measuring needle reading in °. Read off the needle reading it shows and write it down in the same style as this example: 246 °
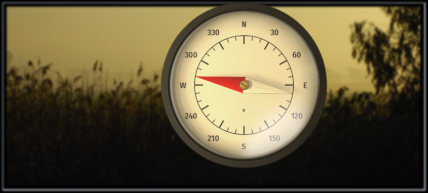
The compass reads 280 °
